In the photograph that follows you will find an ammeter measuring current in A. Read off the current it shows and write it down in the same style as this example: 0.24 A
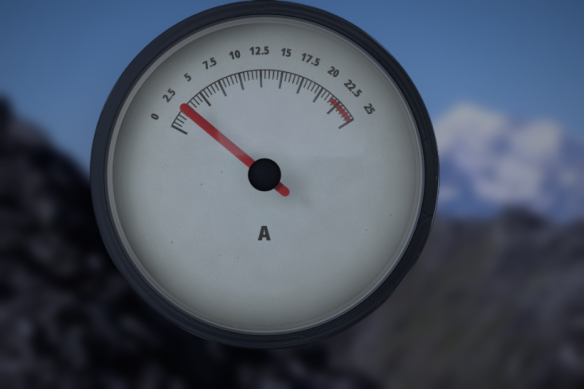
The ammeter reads 2.5 A
